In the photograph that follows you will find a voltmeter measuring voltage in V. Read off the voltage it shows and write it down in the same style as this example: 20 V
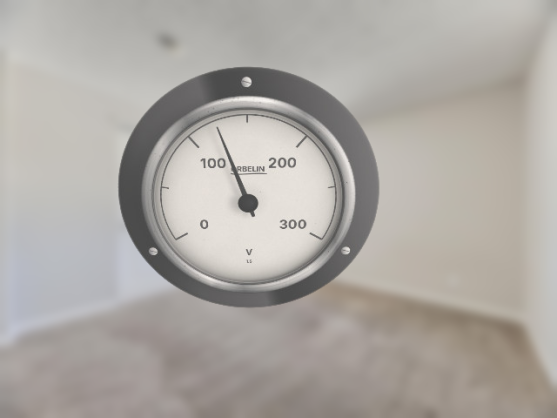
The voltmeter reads 125 V
